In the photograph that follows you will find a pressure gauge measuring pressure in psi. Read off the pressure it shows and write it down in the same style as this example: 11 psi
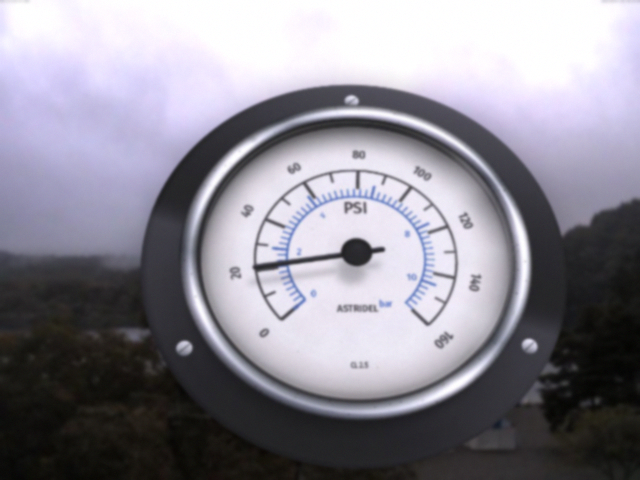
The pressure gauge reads 20 psi
